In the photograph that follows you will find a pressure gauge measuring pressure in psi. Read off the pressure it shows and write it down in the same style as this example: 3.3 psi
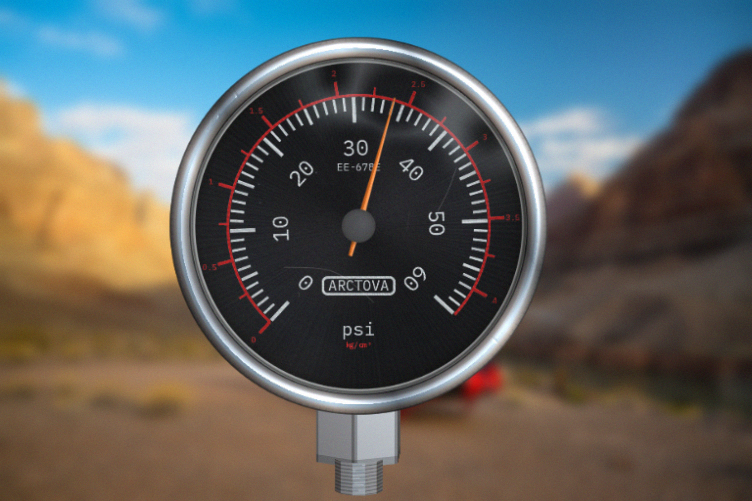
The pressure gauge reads 34 psi
